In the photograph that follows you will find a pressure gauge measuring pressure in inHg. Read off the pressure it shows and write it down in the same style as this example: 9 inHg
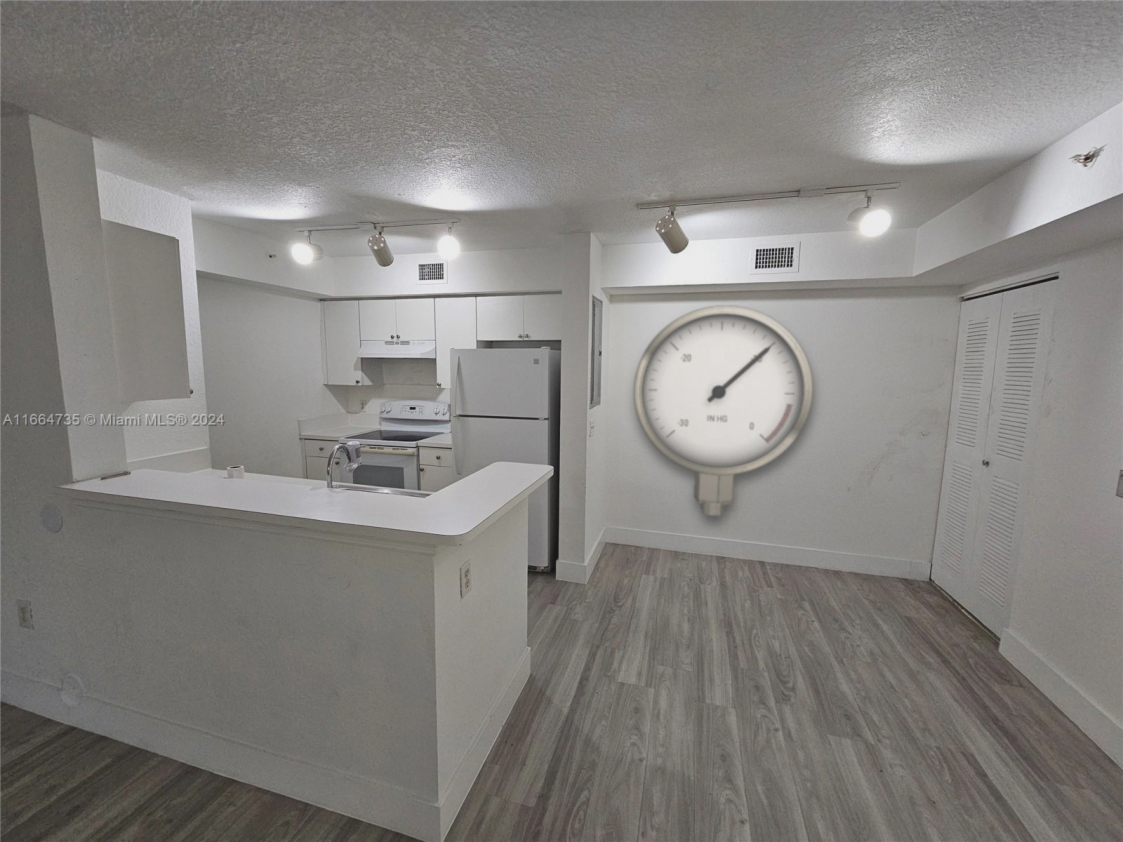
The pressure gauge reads -10 inHg
